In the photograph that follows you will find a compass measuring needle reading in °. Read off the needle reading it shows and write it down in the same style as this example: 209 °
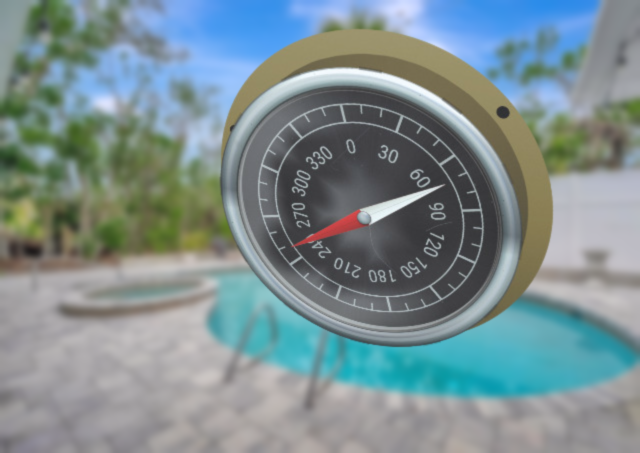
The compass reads 250 °
